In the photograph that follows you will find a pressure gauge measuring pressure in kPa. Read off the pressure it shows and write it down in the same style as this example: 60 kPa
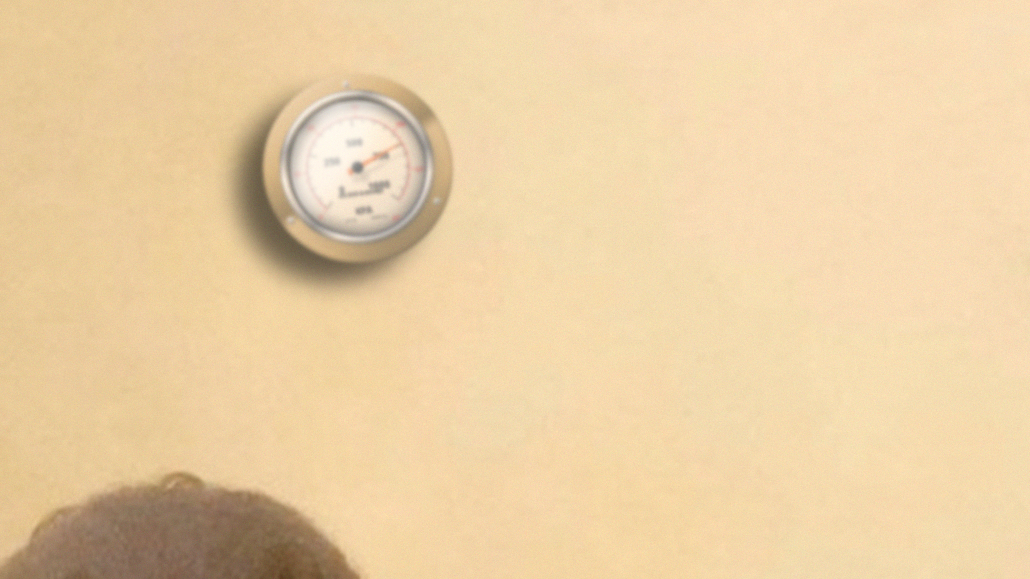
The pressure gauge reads 750 kPa
